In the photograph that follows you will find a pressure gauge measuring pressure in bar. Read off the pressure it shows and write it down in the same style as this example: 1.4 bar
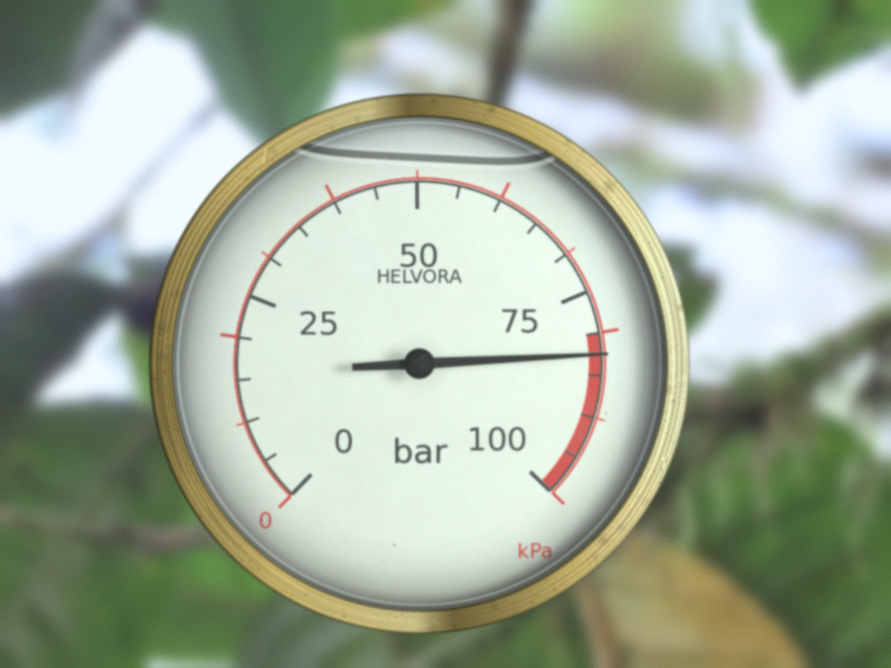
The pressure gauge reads 82.5 bar
